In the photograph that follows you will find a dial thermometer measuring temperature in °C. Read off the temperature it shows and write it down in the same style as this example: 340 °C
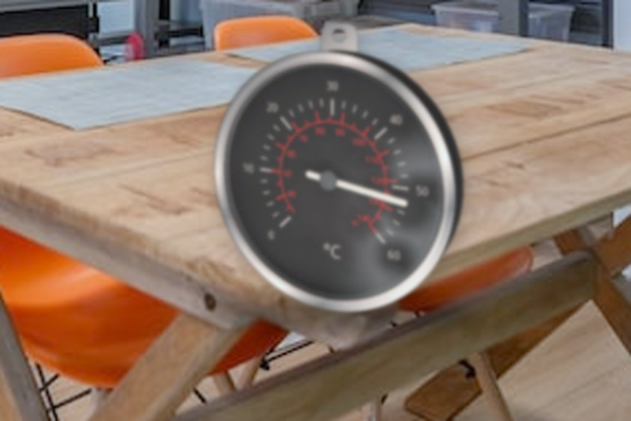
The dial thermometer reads 52 °C
